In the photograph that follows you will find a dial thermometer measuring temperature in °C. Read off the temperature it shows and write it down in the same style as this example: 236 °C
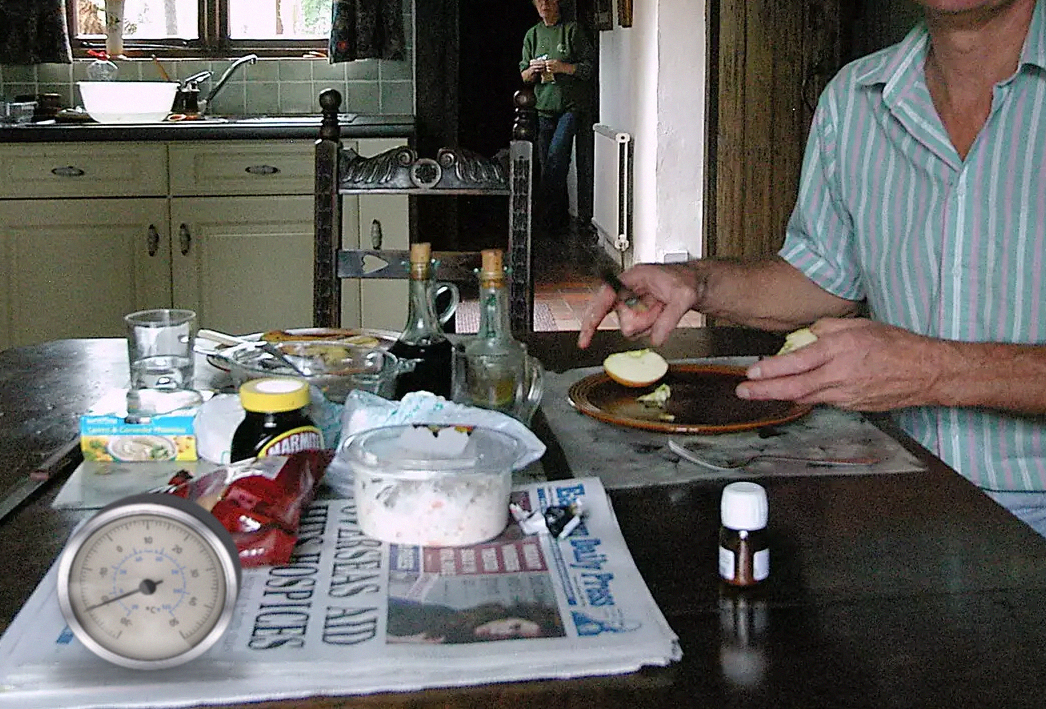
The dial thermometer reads -20 °C
